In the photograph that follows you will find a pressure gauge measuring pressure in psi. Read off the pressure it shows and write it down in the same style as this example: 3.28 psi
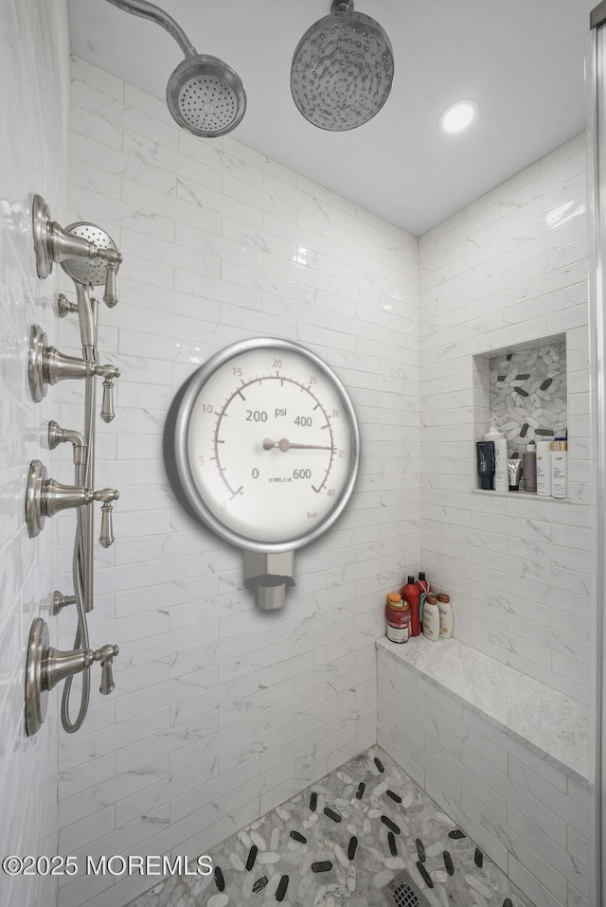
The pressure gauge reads 500 psi
